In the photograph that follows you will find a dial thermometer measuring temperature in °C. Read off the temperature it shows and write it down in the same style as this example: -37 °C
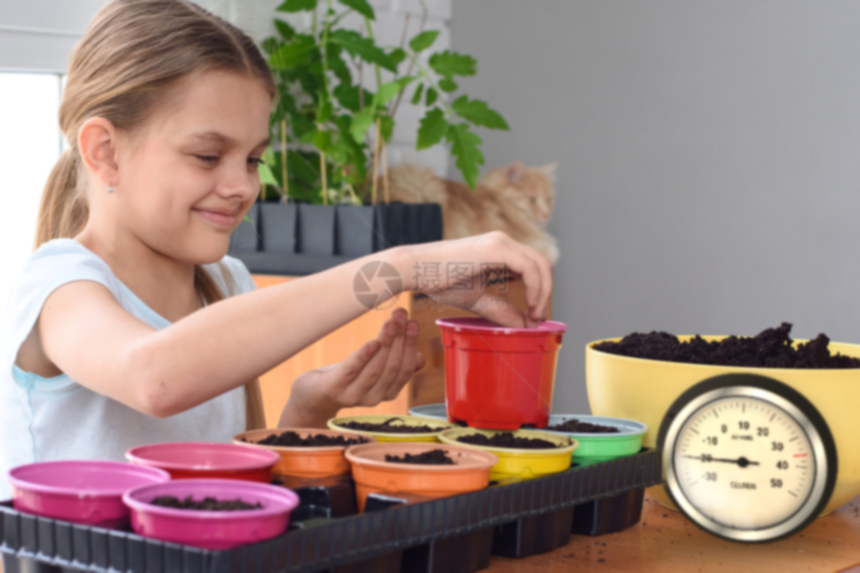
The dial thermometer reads -20 °C
